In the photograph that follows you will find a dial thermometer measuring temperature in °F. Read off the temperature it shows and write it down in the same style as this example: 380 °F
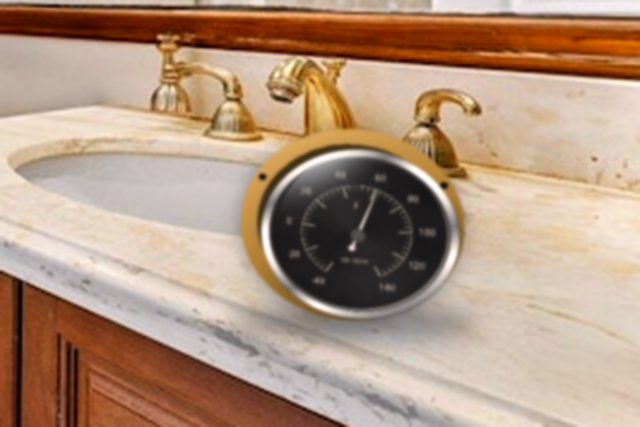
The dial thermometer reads 60 °F
